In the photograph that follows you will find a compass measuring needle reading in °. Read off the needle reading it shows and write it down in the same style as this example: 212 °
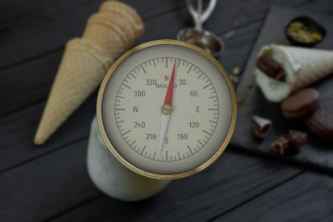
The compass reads 10 °
